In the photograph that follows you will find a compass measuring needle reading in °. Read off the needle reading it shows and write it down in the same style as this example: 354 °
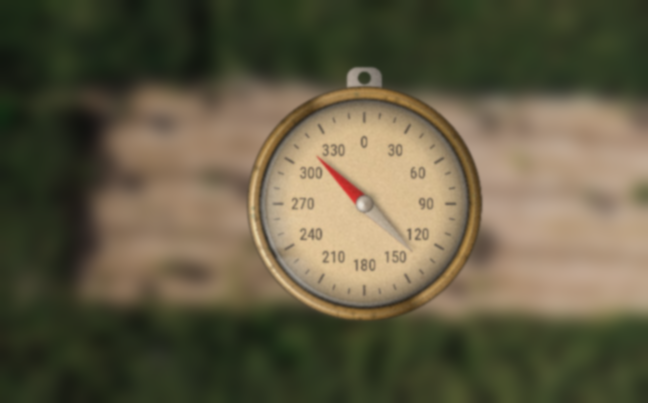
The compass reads 315 °
